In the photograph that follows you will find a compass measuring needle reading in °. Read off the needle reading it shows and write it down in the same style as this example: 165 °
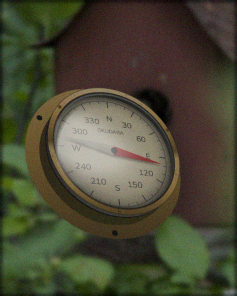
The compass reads 100 °
